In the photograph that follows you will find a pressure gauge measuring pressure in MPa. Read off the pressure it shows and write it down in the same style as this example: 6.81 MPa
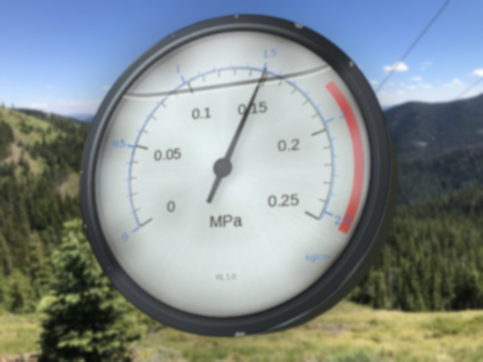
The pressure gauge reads 0.15 MPa
